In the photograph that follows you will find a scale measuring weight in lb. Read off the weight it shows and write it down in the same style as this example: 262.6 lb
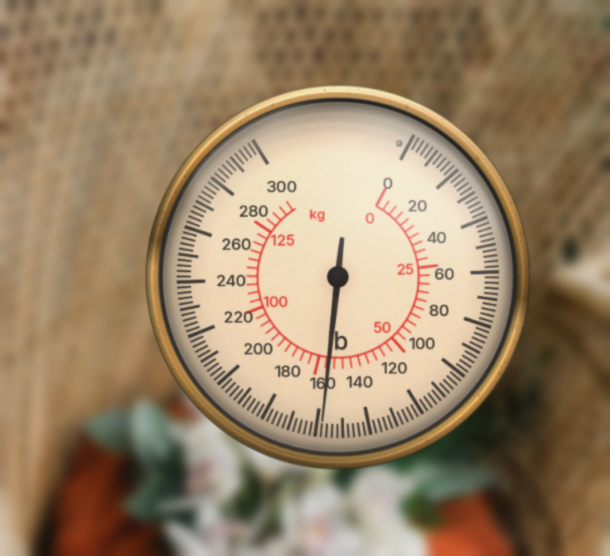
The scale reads 158 lb
